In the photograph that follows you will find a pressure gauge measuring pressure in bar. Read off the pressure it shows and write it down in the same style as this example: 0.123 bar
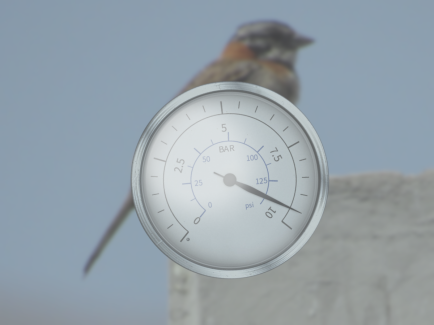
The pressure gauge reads 9.5 bar
